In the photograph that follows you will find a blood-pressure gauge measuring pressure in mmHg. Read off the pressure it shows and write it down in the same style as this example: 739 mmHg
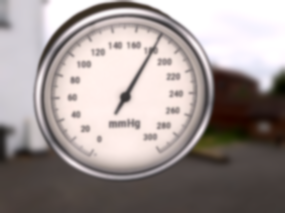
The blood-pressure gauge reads 180 mmHg
